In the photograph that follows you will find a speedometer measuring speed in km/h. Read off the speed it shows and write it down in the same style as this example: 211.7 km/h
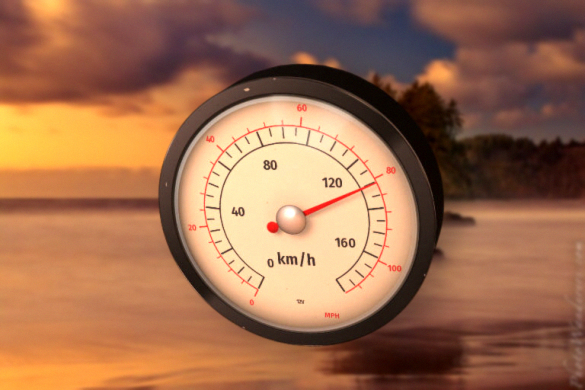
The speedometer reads 130 km/h
